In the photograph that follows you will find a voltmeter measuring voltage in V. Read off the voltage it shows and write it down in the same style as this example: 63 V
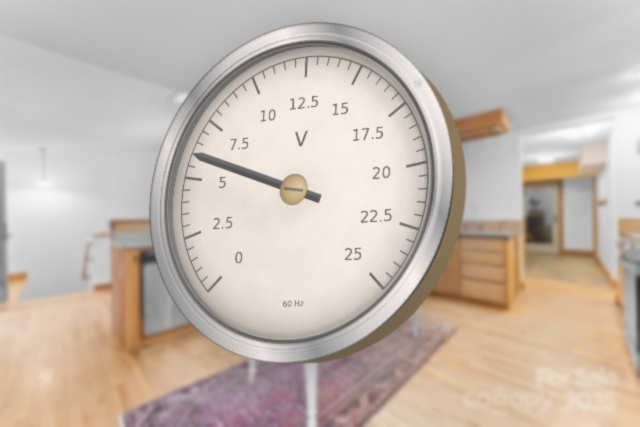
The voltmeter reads 6 V
